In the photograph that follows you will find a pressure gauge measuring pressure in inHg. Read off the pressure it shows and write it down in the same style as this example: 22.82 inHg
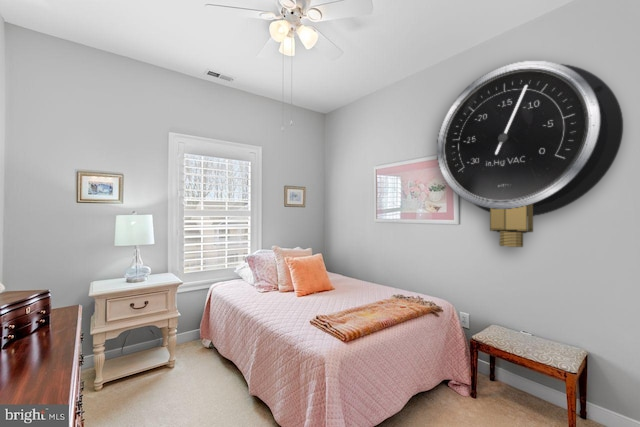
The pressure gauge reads -12 inHg
